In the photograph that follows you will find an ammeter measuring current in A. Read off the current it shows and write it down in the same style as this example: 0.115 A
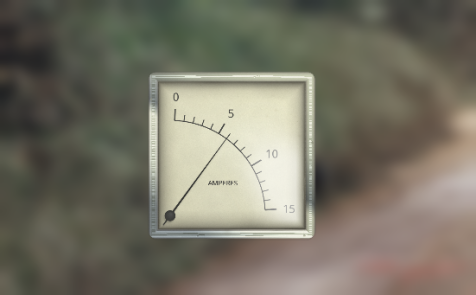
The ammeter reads 6 A
